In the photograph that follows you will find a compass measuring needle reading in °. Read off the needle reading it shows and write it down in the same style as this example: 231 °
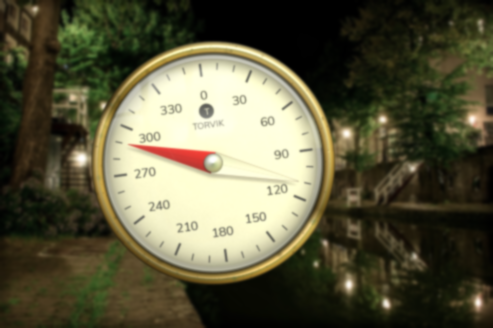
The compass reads 290 °
